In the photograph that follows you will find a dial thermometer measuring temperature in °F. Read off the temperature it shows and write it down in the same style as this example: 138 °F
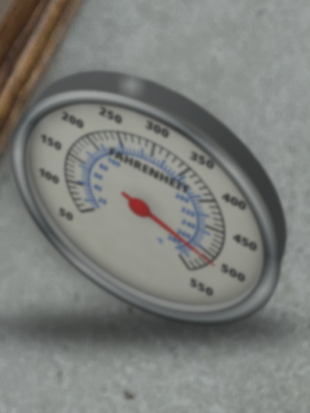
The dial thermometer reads 500 °F
